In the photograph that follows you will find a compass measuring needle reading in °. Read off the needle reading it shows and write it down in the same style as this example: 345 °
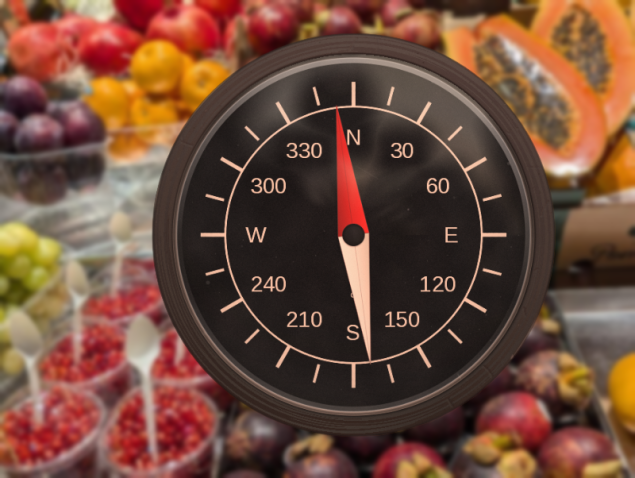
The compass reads 352.5 °
